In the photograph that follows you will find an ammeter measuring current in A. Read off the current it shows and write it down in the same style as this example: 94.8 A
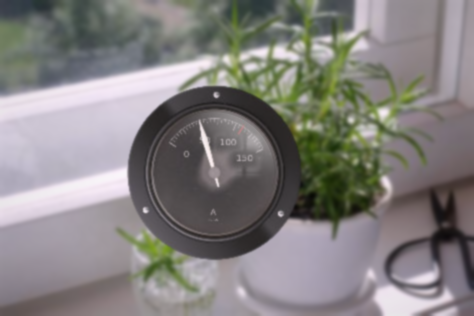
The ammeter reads 50 A
